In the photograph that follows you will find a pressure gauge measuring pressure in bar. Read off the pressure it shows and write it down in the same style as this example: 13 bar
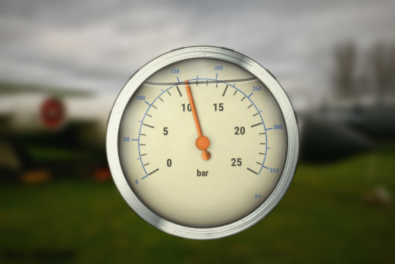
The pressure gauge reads 11 bar
